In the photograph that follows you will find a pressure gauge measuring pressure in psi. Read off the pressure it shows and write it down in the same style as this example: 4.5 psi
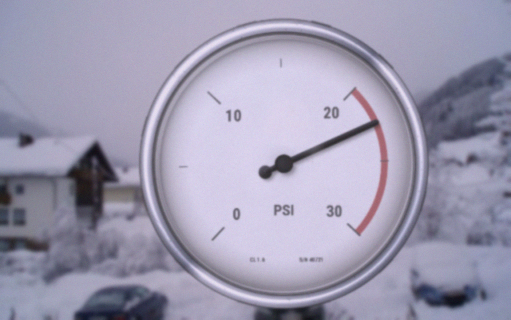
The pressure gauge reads 22.5 psi
